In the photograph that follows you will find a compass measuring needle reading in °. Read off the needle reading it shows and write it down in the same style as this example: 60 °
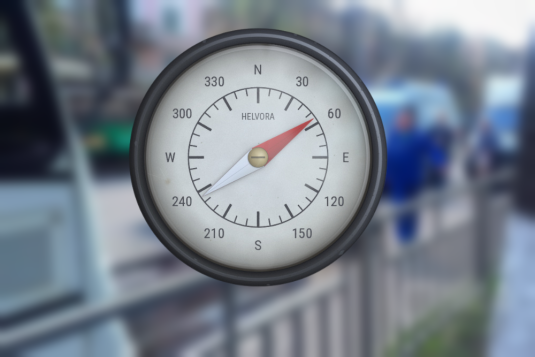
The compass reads 55 °
